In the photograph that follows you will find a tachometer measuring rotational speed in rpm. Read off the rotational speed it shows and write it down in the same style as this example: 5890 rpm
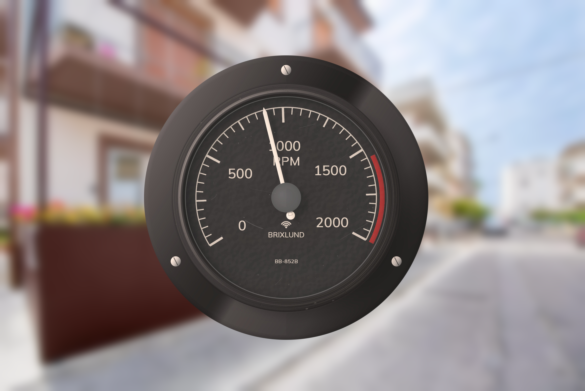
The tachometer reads 900 rpm
